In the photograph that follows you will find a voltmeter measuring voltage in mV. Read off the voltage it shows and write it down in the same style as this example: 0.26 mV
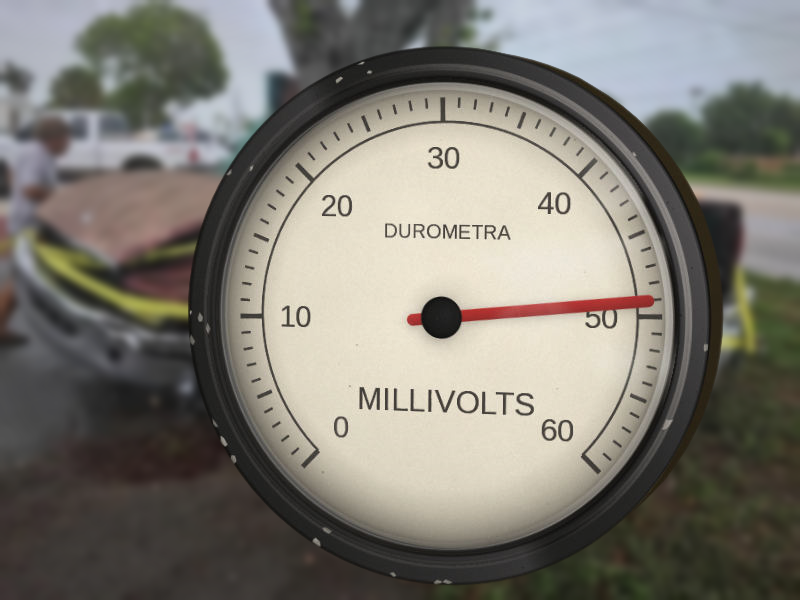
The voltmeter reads 49 mV
